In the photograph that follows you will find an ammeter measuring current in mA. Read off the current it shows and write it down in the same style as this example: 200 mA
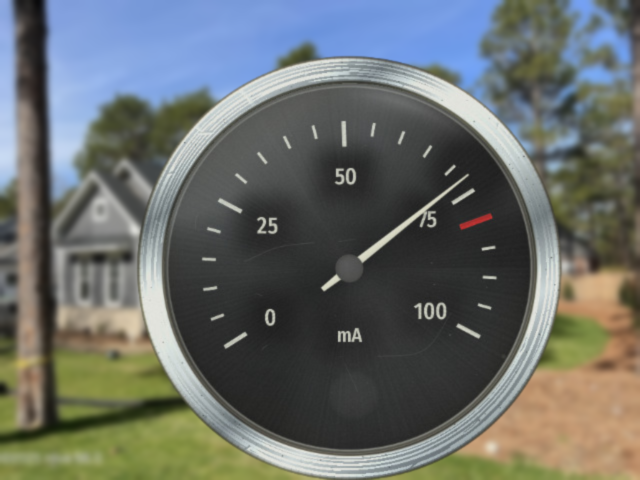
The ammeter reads 72.5 mA
